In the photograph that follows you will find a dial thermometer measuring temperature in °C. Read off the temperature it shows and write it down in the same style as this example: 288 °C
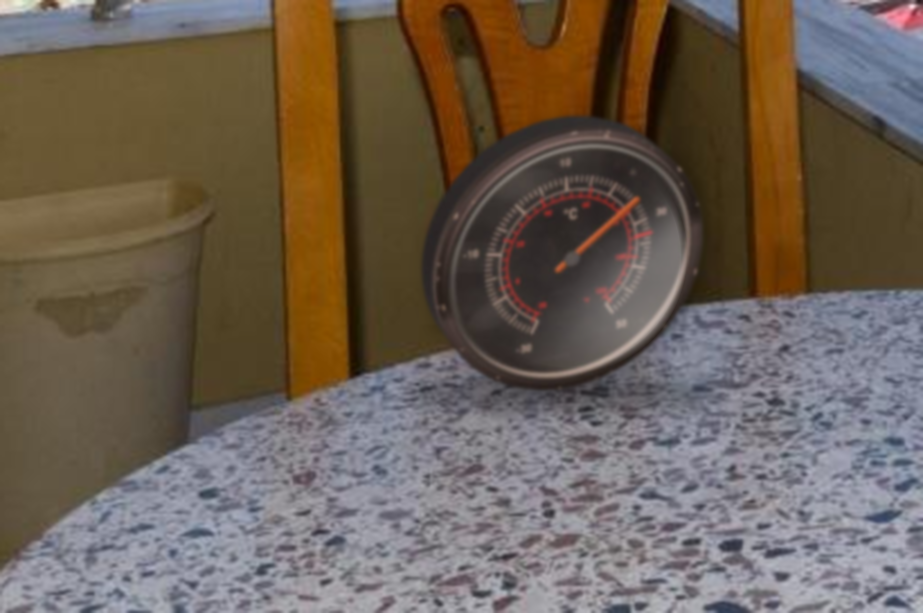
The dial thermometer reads 25 °C
